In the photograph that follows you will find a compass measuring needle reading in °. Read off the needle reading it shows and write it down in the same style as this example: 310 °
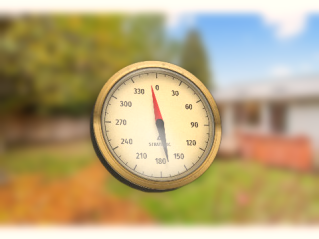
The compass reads 350 °
